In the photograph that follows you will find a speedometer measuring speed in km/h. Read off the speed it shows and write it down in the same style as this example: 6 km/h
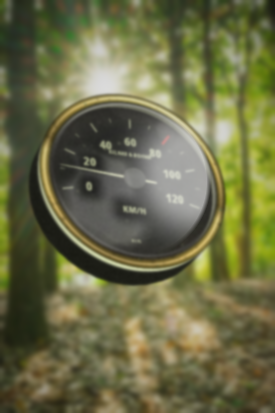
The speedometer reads 10 km/h
